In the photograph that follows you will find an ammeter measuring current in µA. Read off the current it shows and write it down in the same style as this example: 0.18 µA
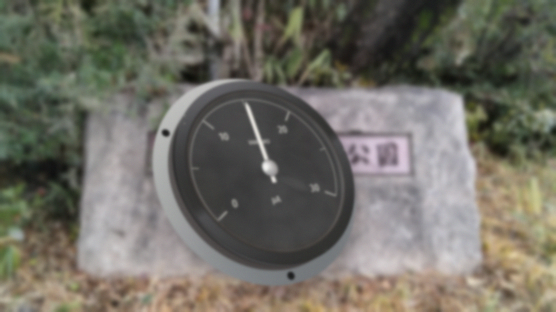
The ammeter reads 15 µA
